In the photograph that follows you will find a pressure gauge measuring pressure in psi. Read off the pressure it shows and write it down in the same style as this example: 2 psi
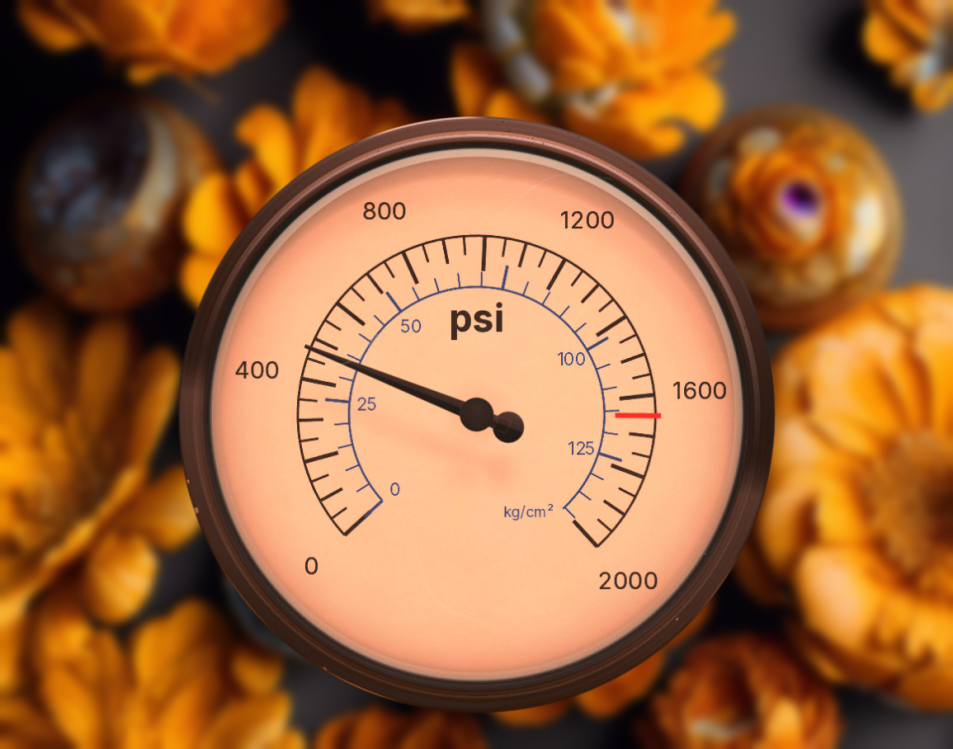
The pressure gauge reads 475 psi
